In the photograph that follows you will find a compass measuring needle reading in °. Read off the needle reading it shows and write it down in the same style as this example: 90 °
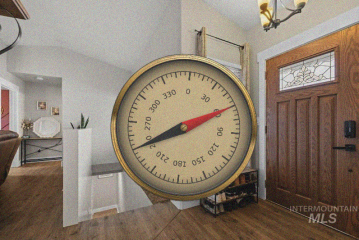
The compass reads 60 °
